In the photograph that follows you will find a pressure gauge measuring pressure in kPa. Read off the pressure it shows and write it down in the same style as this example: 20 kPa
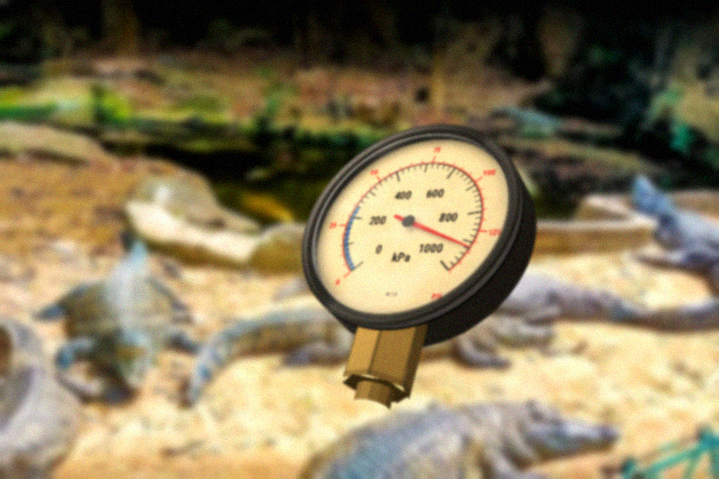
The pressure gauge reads 920 kPa
